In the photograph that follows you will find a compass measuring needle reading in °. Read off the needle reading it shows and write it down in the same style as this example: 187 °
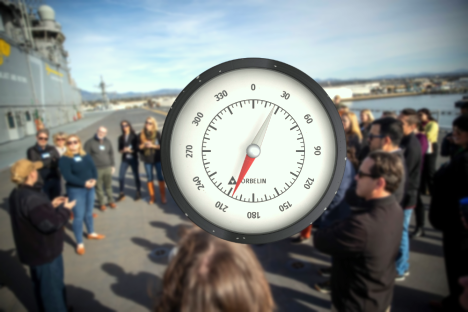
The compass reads 205 °
